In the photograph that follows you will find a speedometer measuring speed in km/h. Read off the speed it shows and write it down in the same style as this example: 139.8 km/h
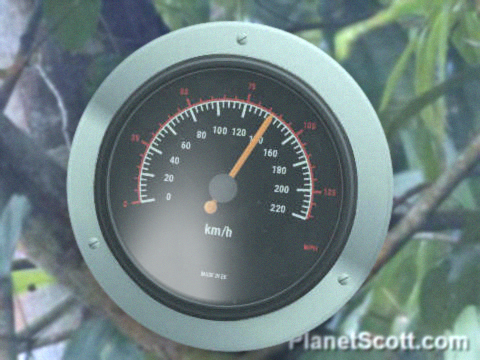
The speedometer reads 140 km/h
